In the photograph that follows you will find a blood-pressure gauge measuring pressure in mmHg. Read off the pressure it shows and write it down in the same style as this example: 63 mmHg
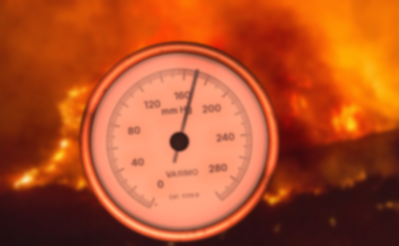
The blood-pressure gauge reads 170 mmHg
